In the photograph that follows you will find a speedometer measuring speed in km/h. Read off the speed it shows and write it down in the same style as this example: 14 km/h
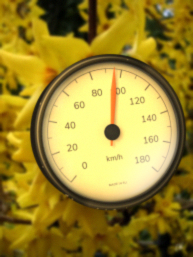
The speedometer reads 95 km/h
